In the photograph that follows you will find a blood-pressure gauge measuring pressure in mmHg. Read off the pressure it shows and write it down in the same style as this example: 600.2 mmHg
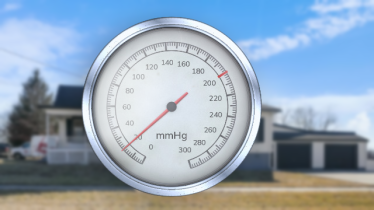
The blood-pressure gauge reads 20 mmHg
